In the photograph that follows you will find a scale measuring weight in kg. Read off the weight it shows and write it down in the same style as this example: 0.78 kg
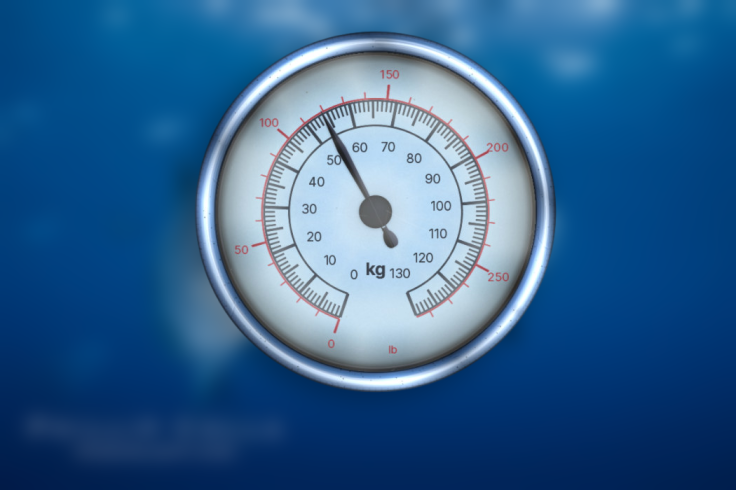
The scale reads 54 kg
